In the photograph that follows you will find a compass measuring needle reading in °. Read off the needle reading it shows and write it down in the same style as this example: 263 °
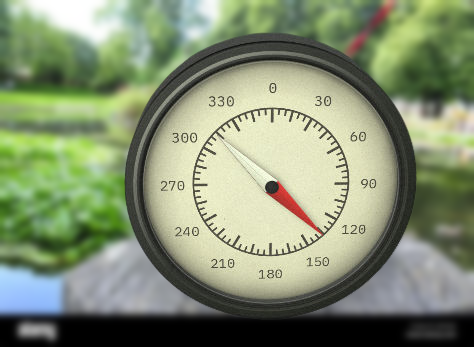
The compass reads 135 °
